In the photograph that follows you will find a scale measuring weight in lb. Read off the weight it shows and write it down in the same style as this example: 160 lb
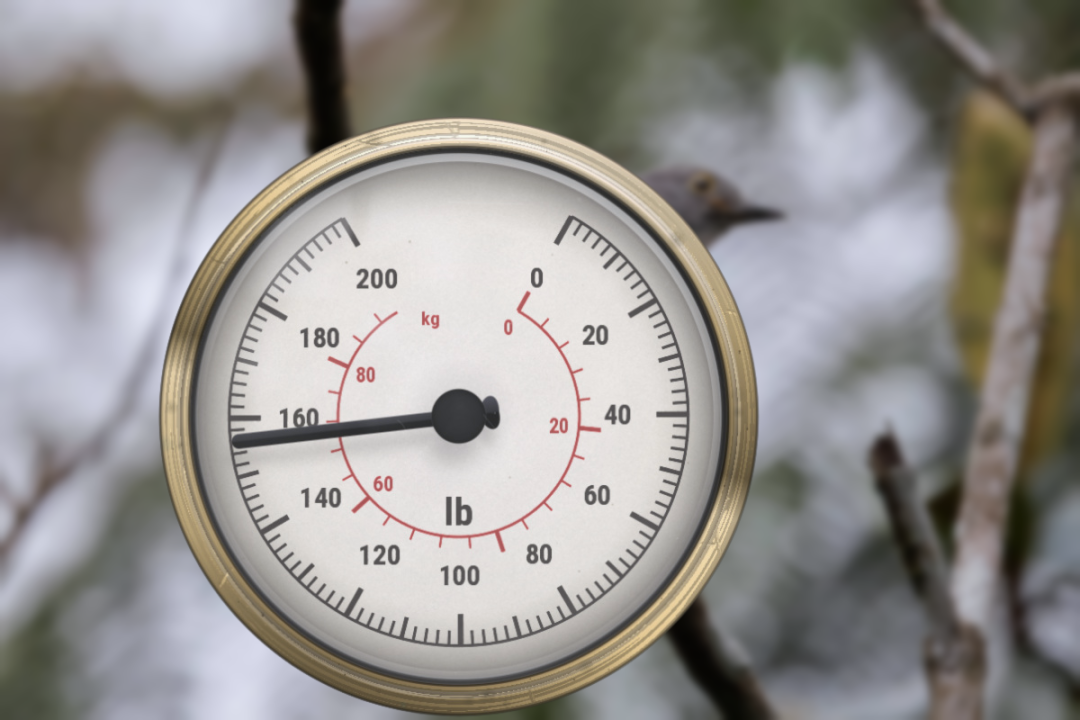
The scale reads 156 lb
